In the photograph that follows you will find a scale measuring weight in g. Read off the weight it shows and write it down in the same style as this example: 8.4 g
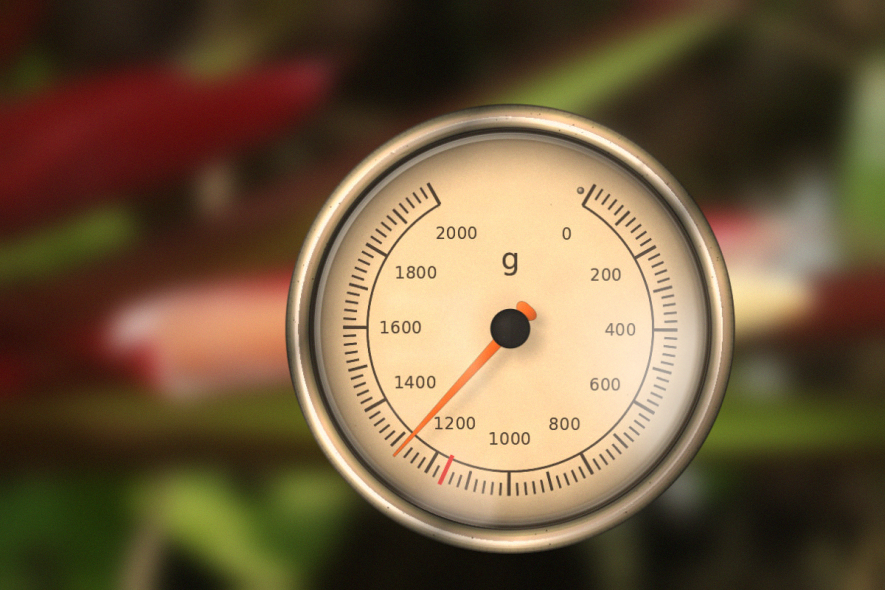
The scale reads 1280 g
